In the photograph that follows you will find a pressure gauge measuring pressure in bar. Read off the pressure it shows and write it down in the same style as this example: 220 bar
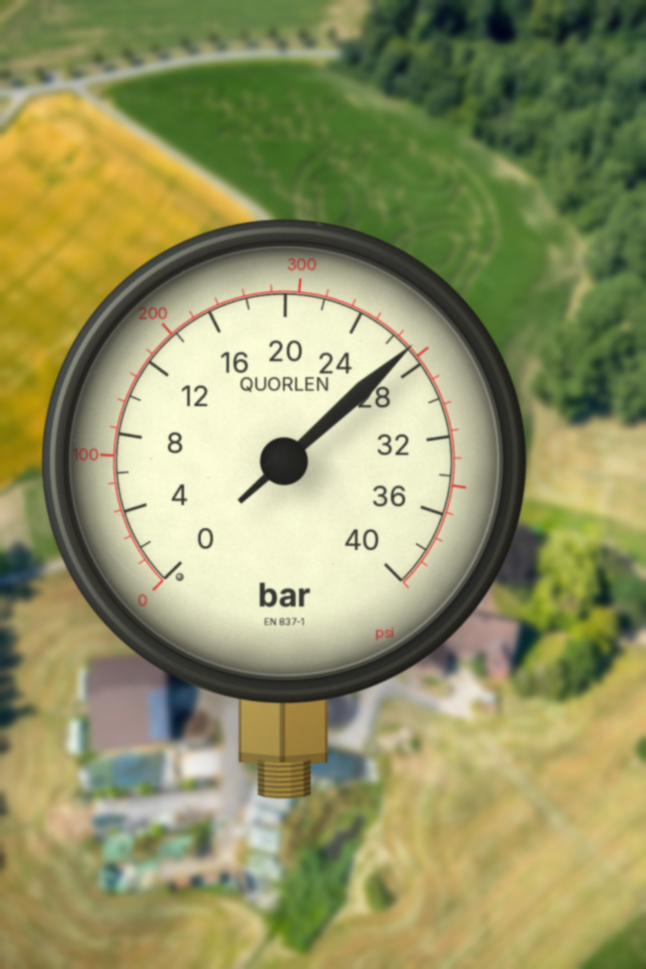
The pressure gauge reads 27 bar
